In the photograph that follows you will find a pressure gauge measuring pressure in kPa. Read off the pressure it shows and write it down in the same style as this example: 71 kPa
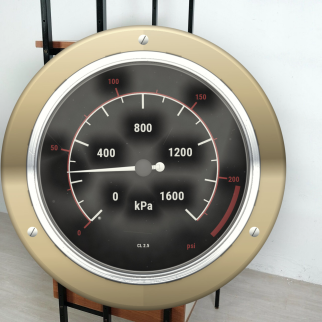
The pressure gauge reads 250 kPa
